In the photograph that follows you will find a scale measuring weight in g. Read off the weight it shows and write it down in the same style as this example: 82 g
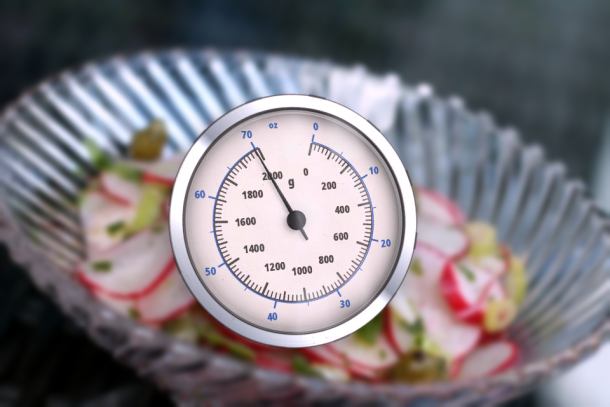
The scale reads 1980 g
